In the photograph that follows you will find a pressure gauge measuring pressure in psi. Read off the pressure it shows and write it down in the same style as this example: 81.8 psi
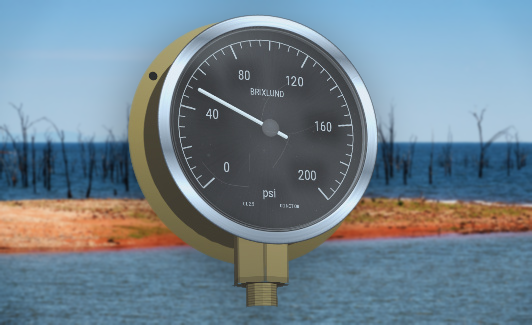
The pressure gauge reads 50 psi
